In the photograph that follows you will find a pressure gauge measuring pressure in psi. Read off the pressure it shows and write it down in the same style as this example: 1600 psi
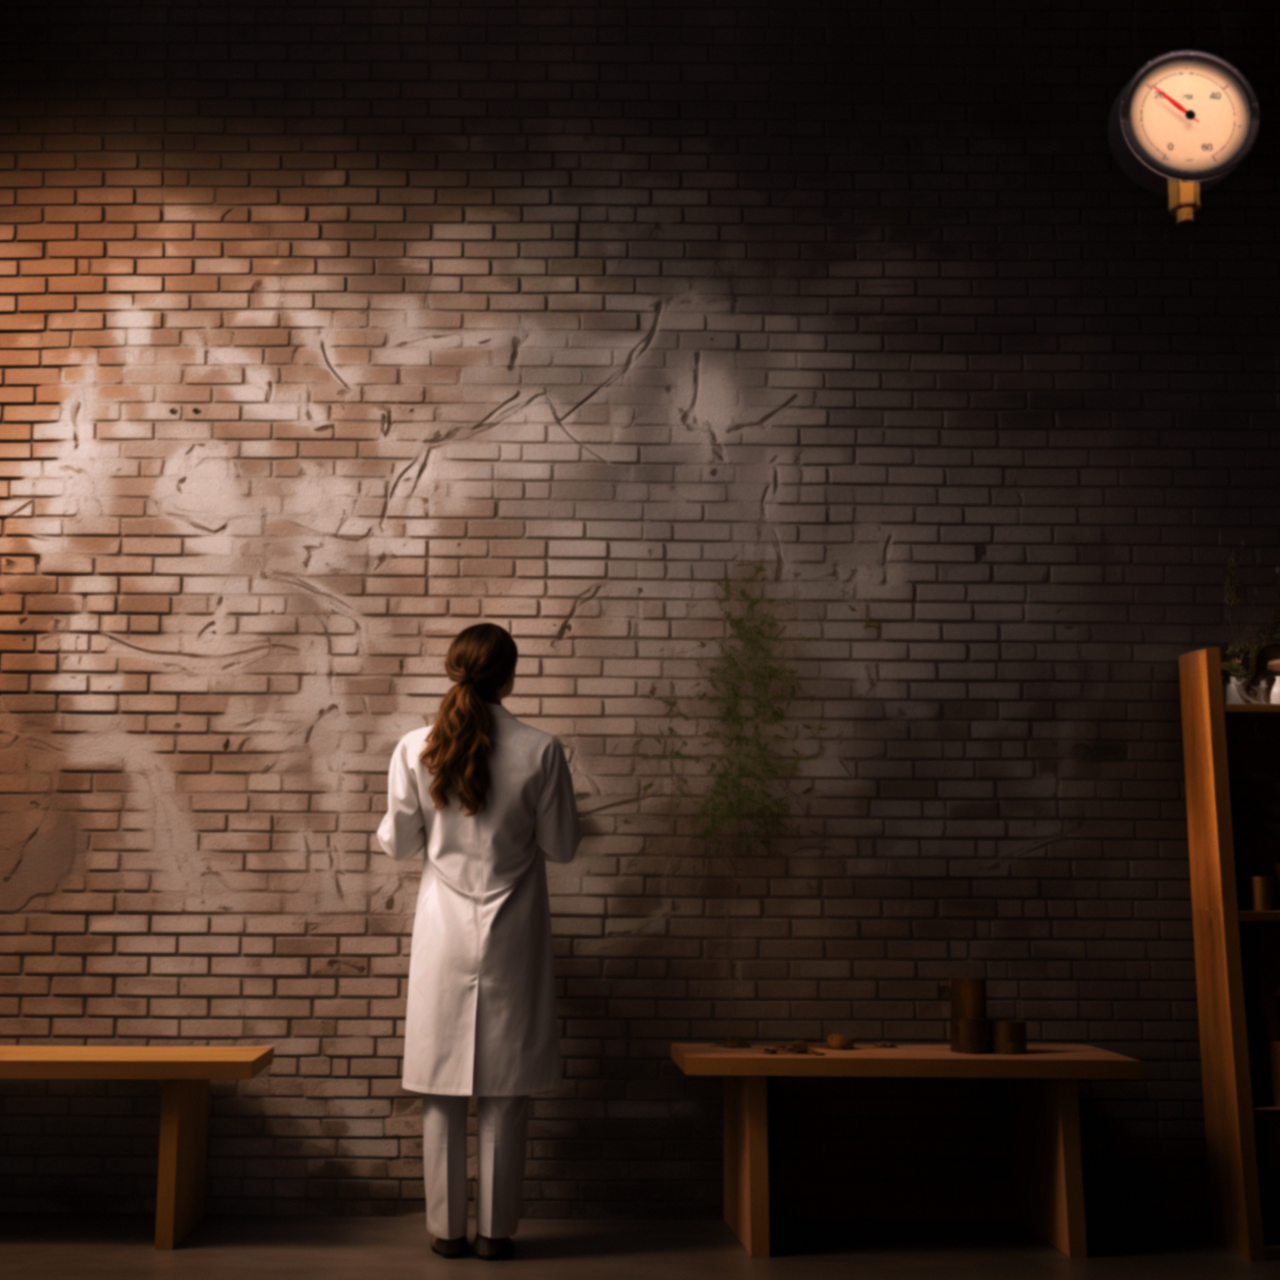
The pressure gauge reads 20 psi
